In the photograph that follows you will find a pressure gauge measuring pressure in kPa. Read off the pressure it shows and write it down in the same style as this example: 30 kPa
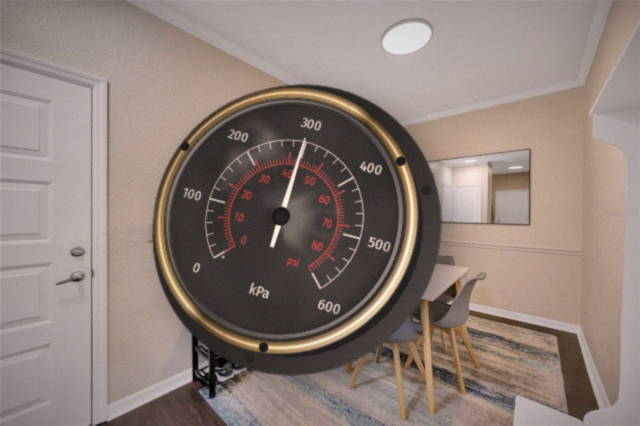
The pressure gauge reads 300 kPa
